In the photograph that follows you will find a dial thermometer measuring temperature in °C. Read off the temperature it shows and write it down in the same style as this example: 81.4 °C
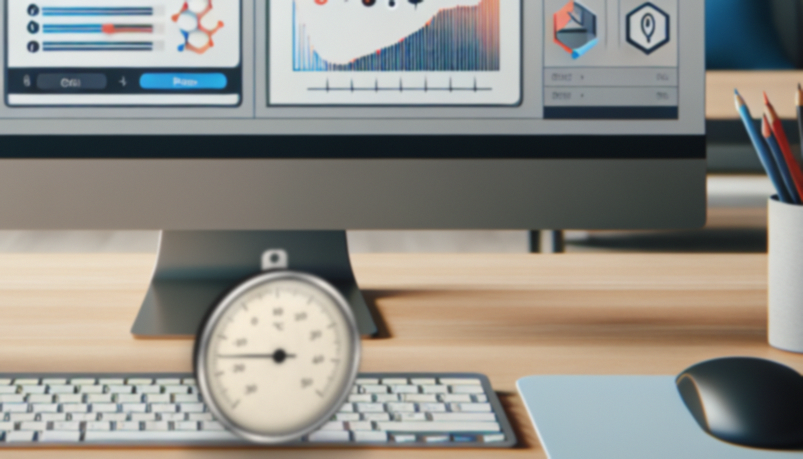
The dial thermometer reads -15 °C
